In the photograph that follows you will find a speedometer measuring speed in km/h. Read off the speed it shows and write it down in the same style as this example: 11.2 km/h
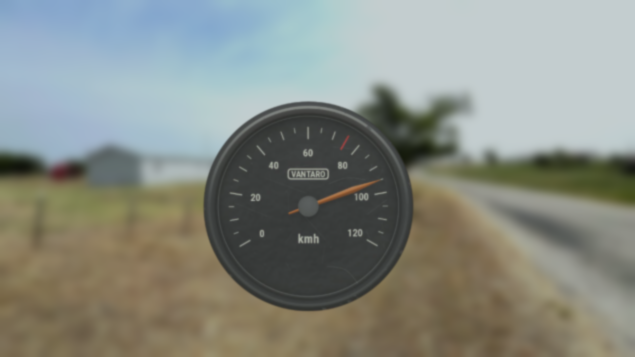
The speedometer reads 95 km/h
